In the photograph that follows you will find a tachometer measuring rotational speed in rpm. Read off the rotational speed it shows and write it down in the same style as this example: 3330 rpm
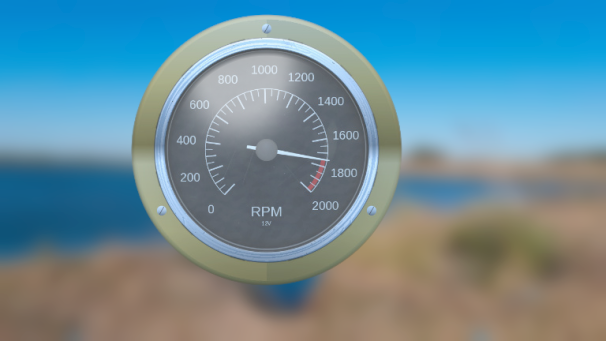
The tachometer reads 1750 rpm
